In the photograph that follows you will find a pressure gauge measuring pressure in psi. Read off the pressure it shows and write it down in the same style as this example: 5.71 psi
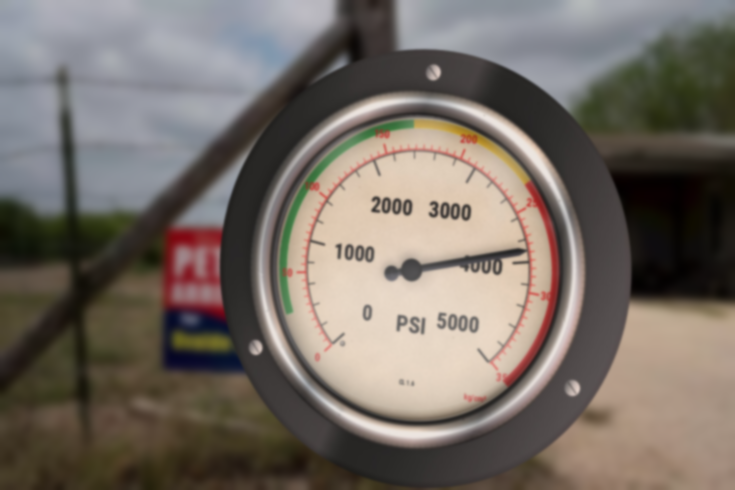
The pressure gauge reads 3900 psi
